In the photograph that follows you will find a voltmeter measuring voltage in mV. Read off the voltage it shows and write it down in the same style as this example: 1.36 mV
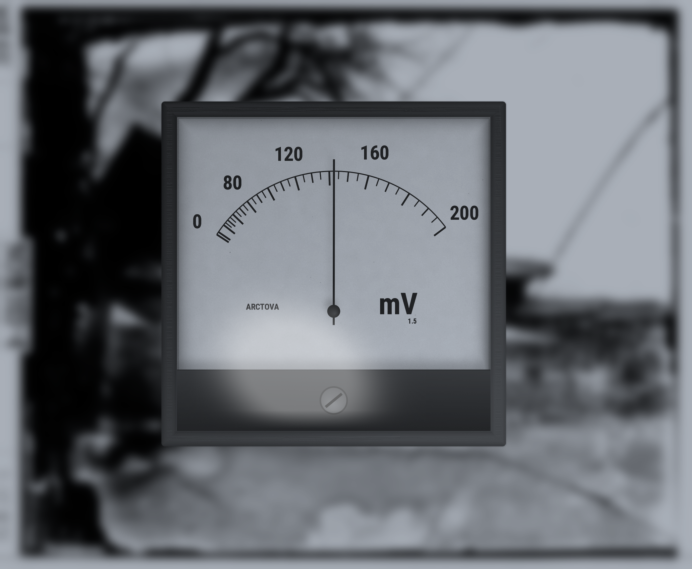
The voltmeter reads 142.5 mV
